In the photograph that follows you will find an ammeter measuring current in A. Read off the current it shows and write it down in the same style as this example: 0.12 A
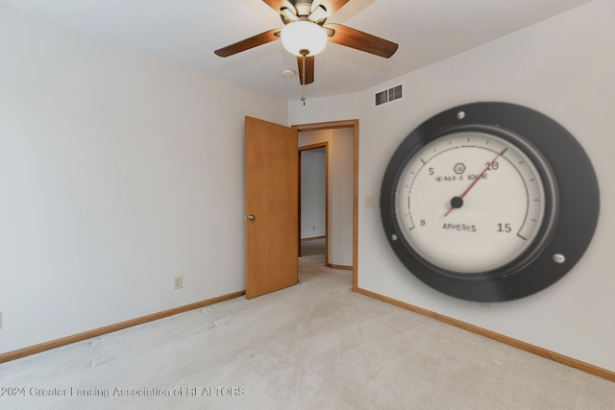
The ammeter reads 10 A
